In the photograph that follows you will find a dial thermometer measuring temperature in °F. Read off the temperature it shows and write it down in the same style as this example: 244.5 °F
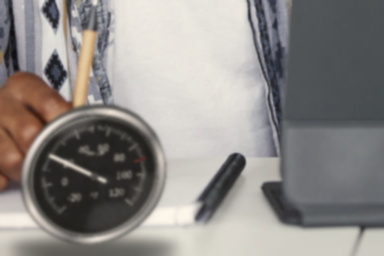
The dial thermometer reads 20 °F
